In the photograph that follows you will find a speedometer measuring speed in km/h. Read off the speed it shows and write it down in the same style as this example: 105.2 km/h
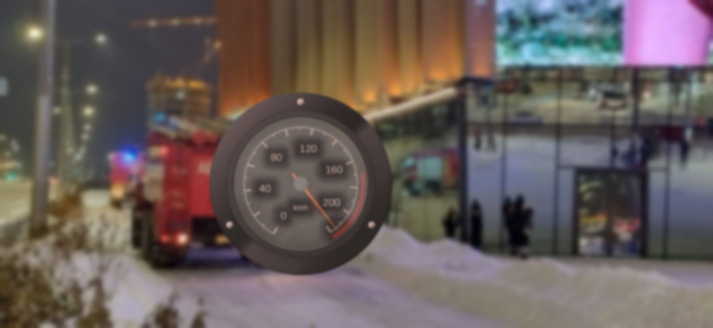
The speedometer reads 215 km/h
